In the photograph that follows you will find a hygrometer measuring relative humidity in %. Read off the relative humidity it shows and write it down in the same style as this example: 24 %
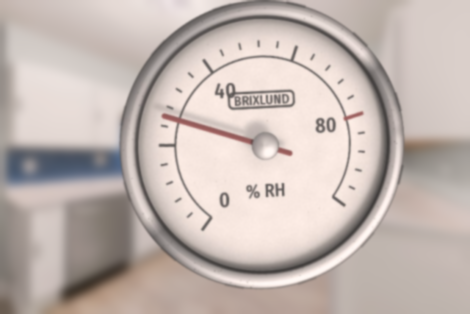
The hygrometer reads 26 %
